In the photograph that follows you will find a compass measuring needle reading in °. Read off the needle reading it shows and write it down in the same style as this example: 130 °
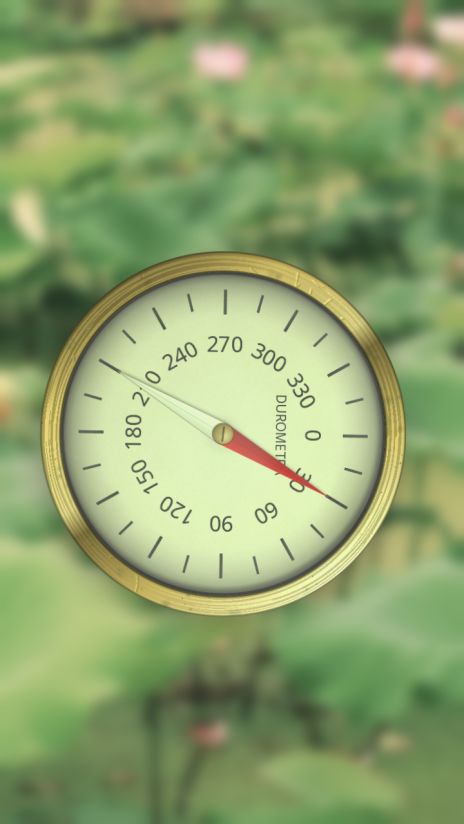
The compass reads 30 °
